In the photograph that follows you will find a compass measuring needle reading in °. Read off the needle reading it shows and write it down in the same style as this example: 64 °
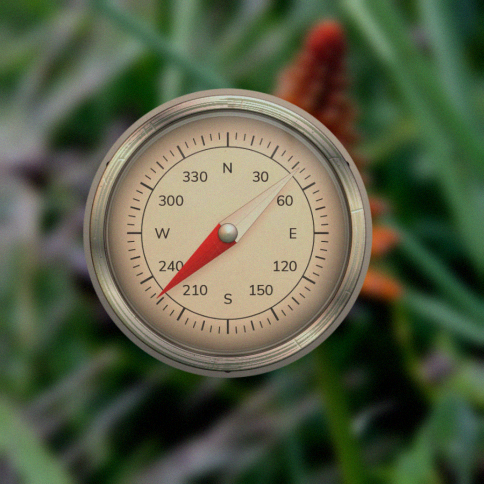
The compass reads 227.5 °
